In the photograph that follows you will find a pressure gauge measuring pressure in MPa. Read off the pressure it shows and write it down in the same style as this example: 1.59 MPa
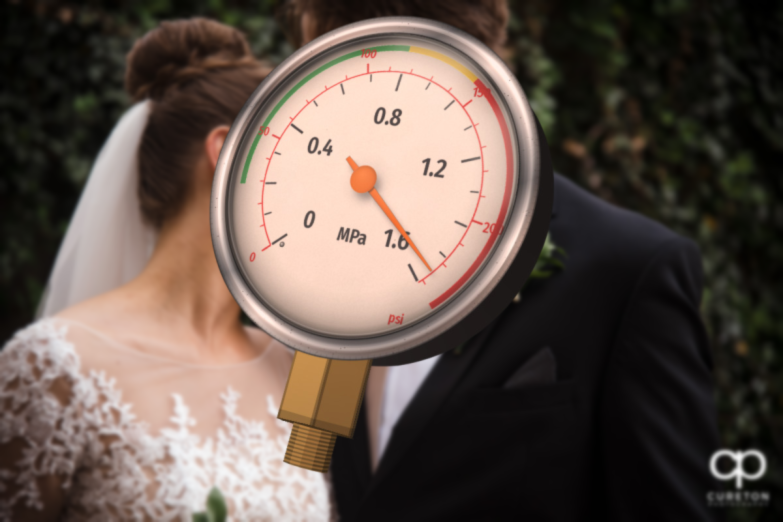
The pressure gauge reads 1.55 MPa
